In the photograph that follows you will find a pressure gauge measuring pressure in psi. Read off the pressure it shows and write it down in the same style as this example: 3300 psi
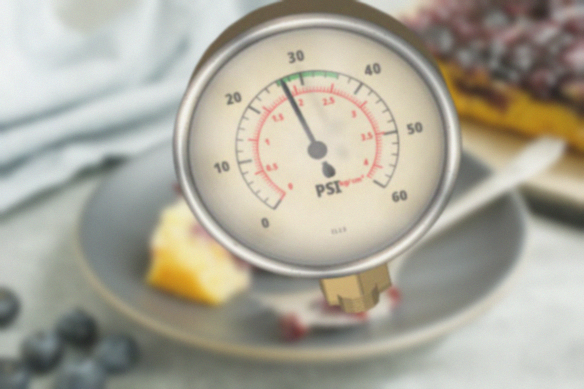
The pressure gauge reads 27 psi
